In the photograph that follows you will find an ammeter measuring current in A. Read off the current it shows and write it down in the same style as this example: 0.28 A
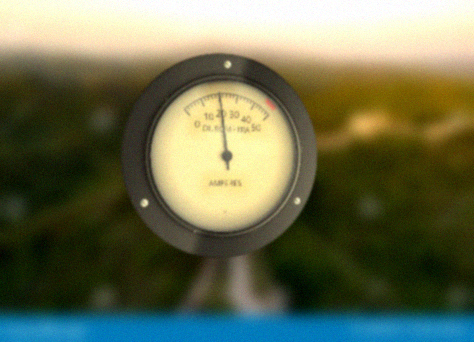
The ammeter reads 20 A
